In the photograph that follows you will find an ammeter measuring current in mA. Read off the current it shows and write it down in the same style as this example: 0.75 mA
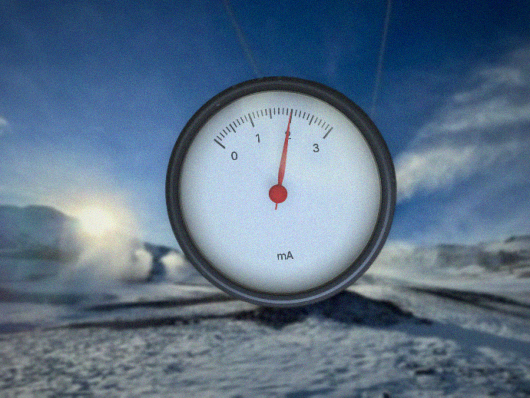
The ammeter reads 2 mA
